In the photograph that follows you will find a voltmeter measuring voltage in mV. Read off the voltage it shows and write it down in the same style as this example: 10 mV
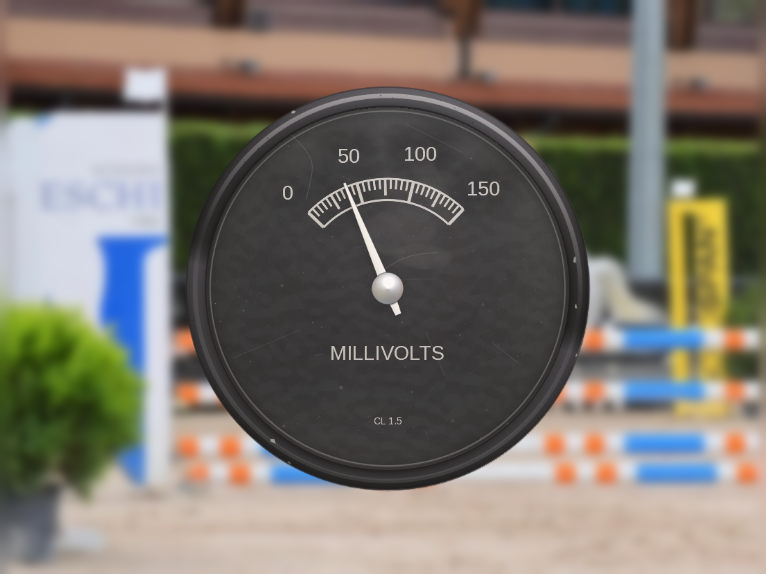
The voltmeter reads 40 mV
